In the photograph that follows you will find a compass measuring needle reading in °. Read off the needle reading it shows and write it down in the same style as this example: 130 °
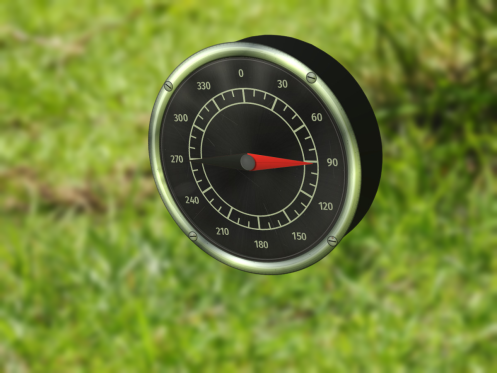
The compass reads 90 °
